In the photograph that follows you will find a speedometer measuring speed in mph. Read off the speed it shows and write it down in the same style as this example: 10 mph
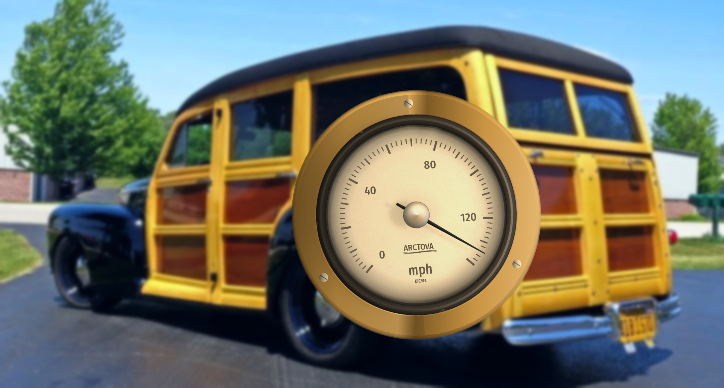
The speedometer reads 134 mph
